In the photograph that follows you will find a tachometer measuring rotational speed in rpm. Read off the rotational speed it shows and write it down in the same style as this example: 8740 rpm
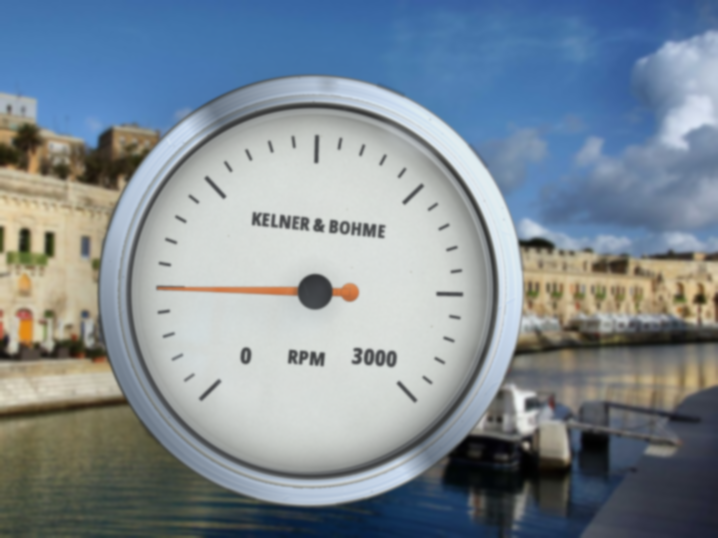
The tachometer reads 500 rpm
